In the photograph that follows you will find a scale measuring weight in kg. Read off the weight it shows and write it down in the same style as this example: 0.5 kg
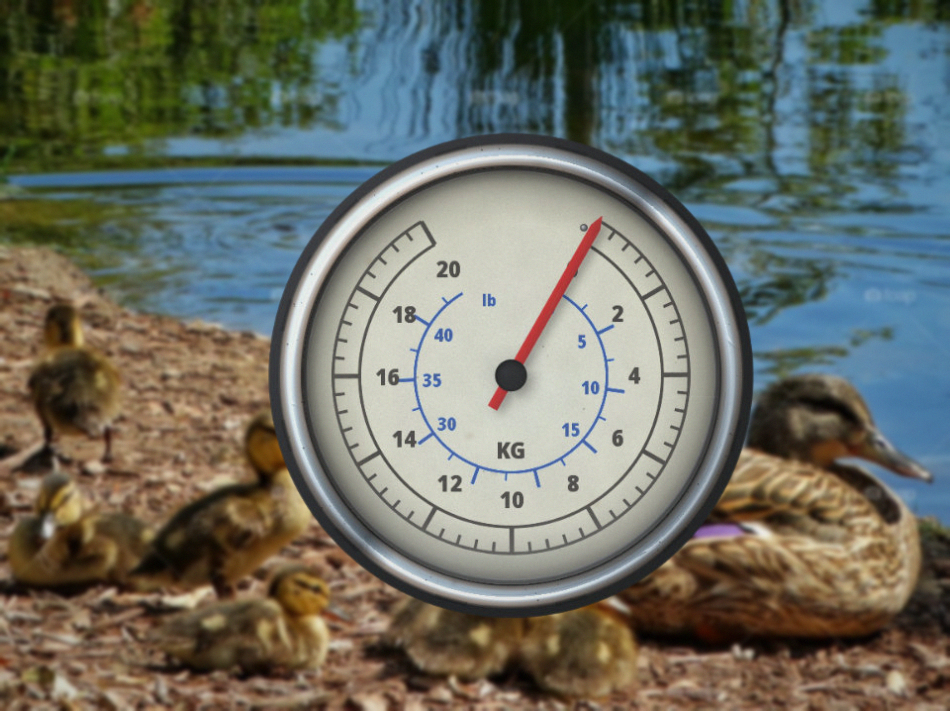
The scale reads 0 kg
